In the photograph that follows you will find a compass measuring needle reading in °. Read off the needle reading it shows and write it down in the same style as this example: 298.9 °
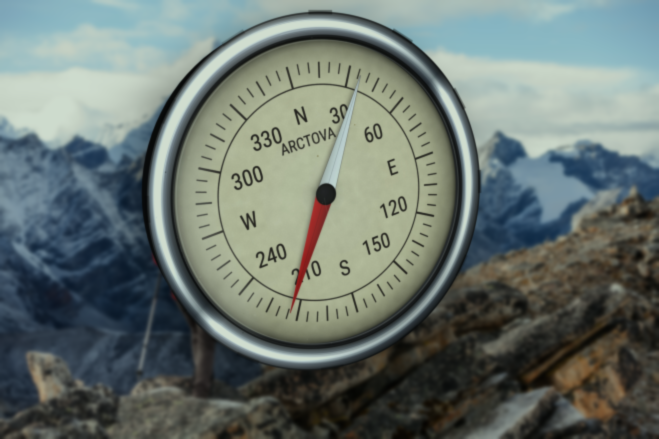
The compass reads 215 °
